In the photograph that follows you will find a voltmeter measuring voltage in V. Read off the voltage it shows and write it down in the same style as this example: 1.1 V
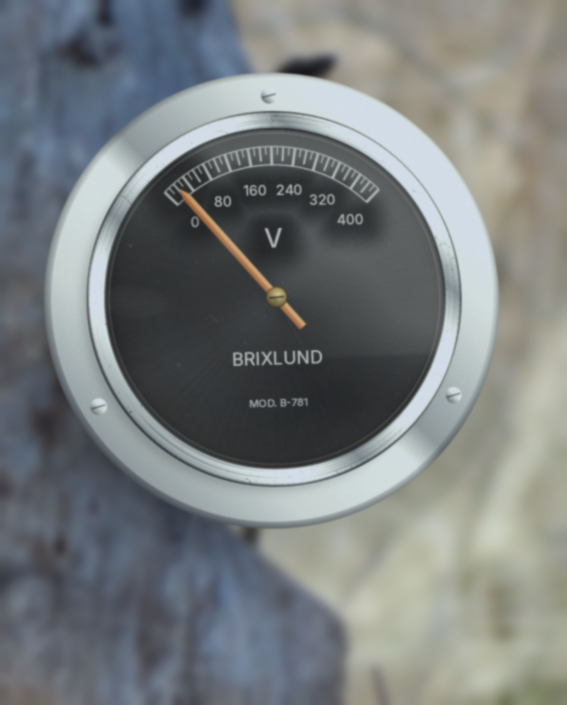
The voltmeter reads 20 V
